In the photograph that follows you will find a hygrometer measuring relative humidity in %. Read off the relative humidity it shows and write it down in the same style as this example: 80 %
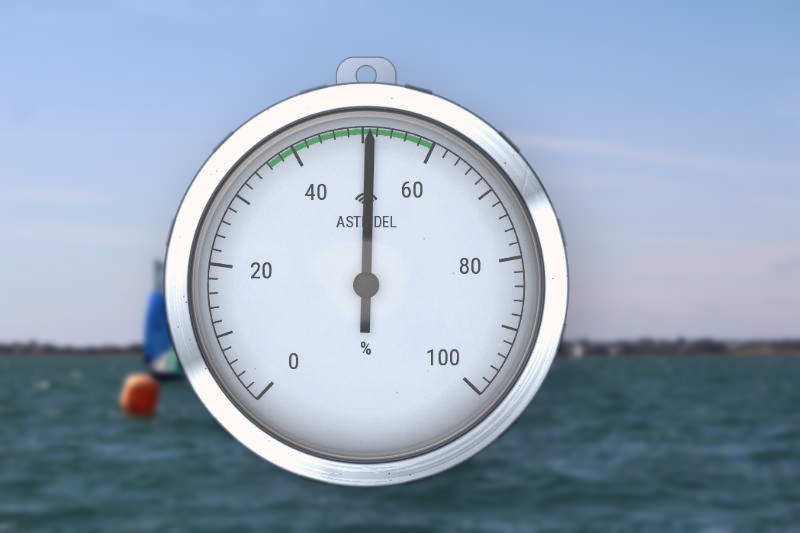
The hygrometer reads 51 %
